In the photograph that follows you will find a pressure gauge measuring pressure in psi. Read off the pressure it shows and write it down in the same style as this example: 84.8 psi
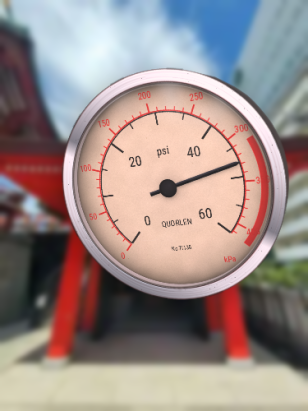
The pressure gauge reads 47.5 psi
